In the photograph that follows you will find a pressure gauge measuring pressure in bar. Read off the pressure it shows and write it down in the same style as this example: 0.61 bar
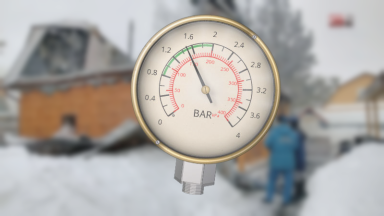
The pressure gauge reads 1.5 bar
